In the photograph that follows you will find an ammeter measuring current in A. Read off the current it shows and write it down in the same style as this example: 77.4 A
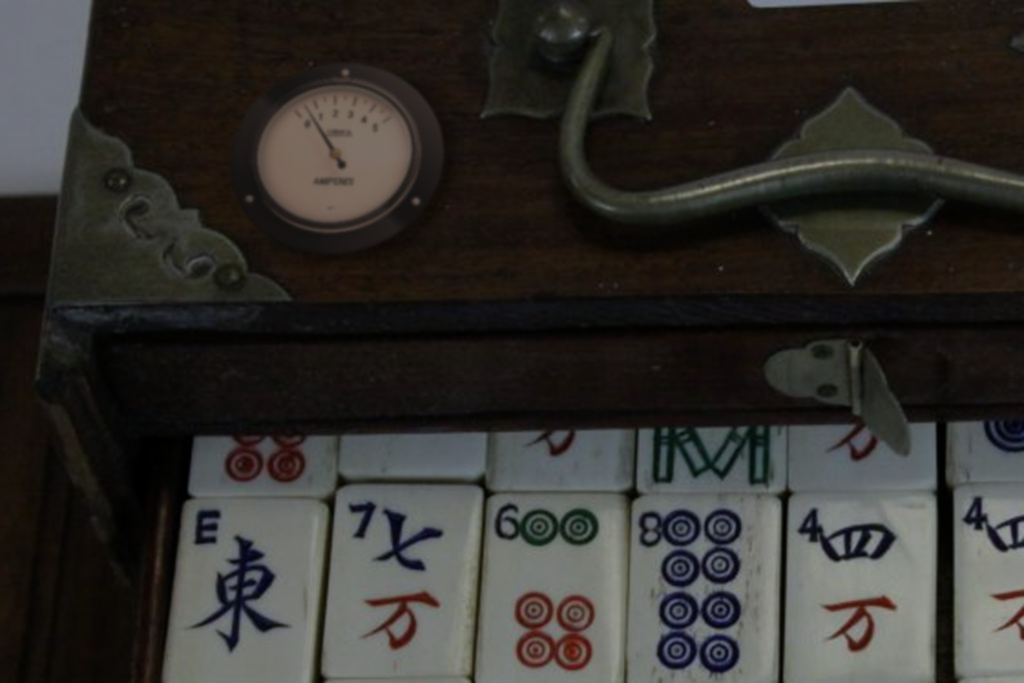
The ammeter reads 0.5 A
